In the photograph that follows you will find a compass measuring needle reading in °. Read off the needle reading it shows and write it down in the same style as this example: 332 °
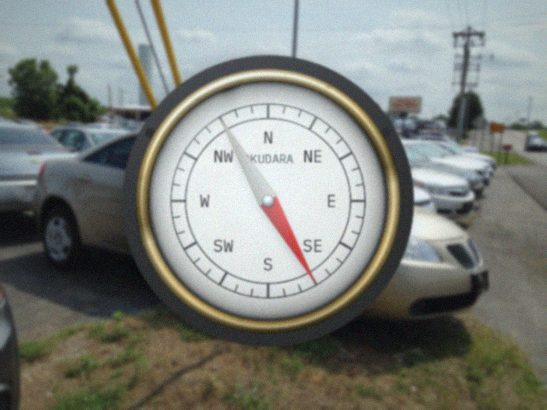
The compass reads 150 °
